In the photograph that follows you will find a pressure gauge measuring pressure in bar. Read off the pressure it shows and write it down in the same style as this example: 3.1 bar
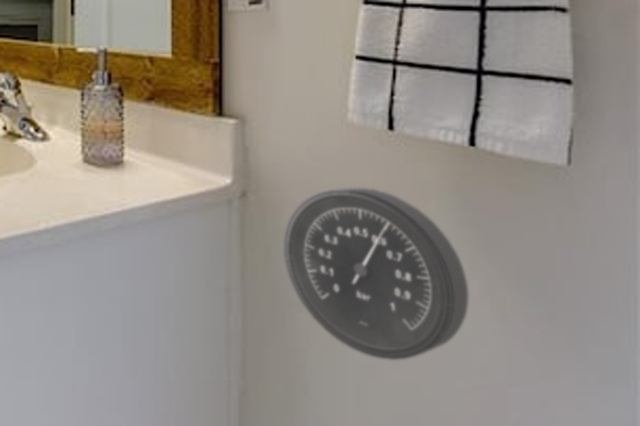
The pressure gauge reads 0.6 bar
